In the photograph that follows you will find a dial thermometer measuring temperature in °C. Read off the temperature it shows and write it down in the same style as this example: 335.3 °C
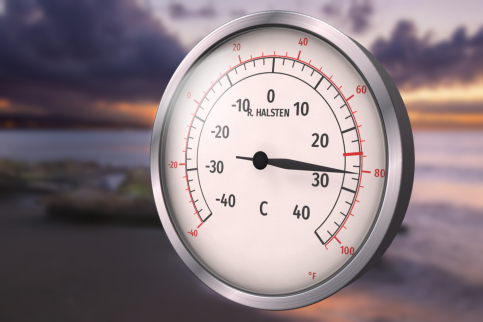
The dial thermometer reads 27 °C
